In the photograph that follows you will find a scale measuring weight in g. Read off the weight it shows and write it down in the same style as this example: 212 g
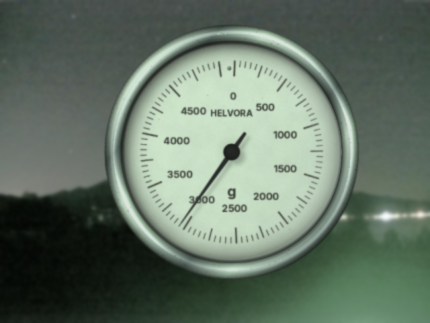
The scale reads 3050 g
